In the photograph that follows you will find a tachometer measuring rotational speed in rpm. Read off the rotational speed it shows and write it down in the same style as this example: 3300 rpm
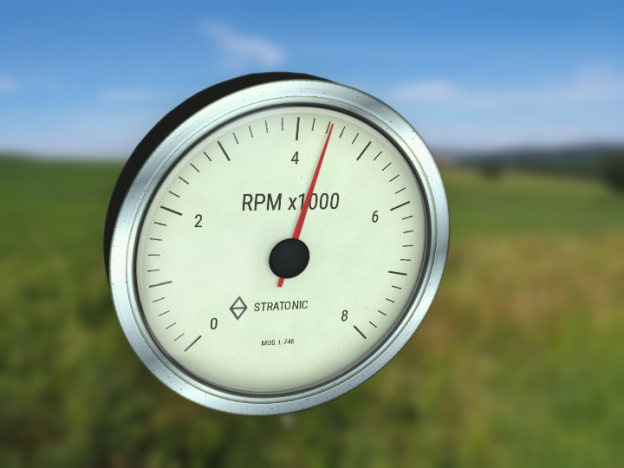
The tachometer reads 4400 rpm
